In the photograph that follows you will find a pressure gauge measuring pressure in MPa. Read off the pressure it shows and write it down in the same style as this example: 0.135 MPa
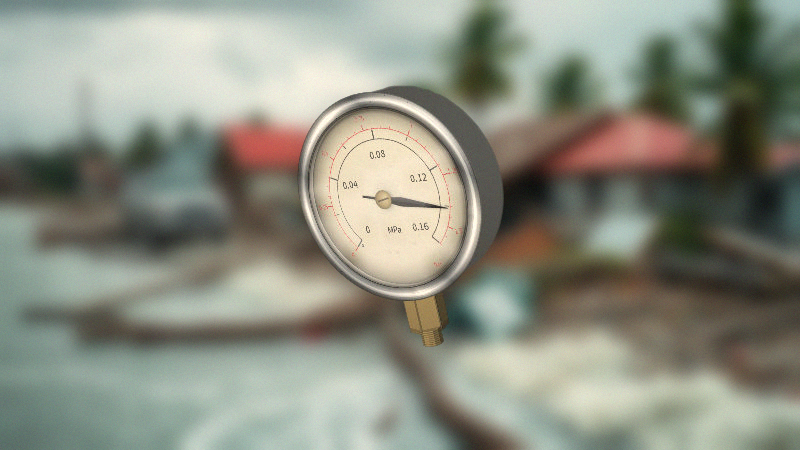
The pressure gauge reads 0.14 MPa
